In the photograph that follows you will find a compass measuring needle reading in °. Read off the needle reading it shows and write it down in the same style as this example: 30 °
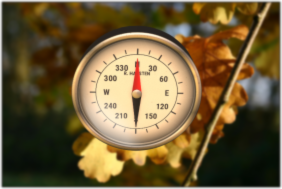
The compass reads 0 °
